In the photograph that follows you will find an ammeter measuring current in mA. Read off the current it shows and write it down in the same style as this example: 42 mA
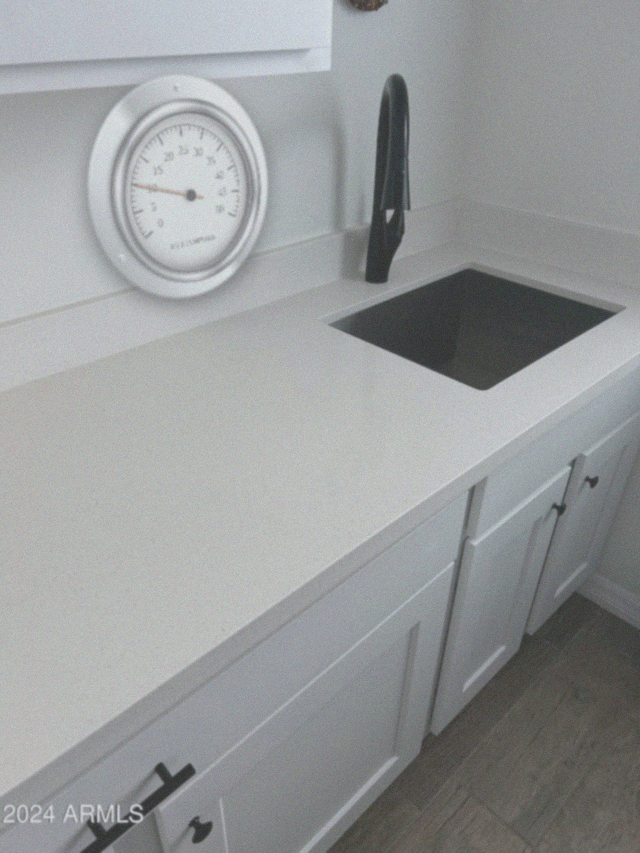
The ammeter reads 10 mA
